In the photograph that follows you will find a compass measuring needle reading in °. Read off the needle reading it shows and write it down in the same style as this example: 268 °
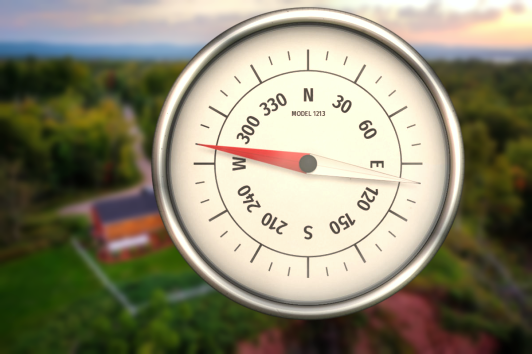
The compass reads 280 °
